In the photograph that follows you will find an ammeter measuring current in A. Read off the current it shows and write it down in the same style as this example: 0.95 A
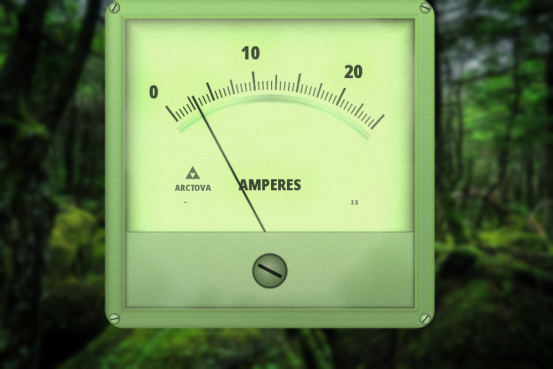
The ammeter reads 3 A
